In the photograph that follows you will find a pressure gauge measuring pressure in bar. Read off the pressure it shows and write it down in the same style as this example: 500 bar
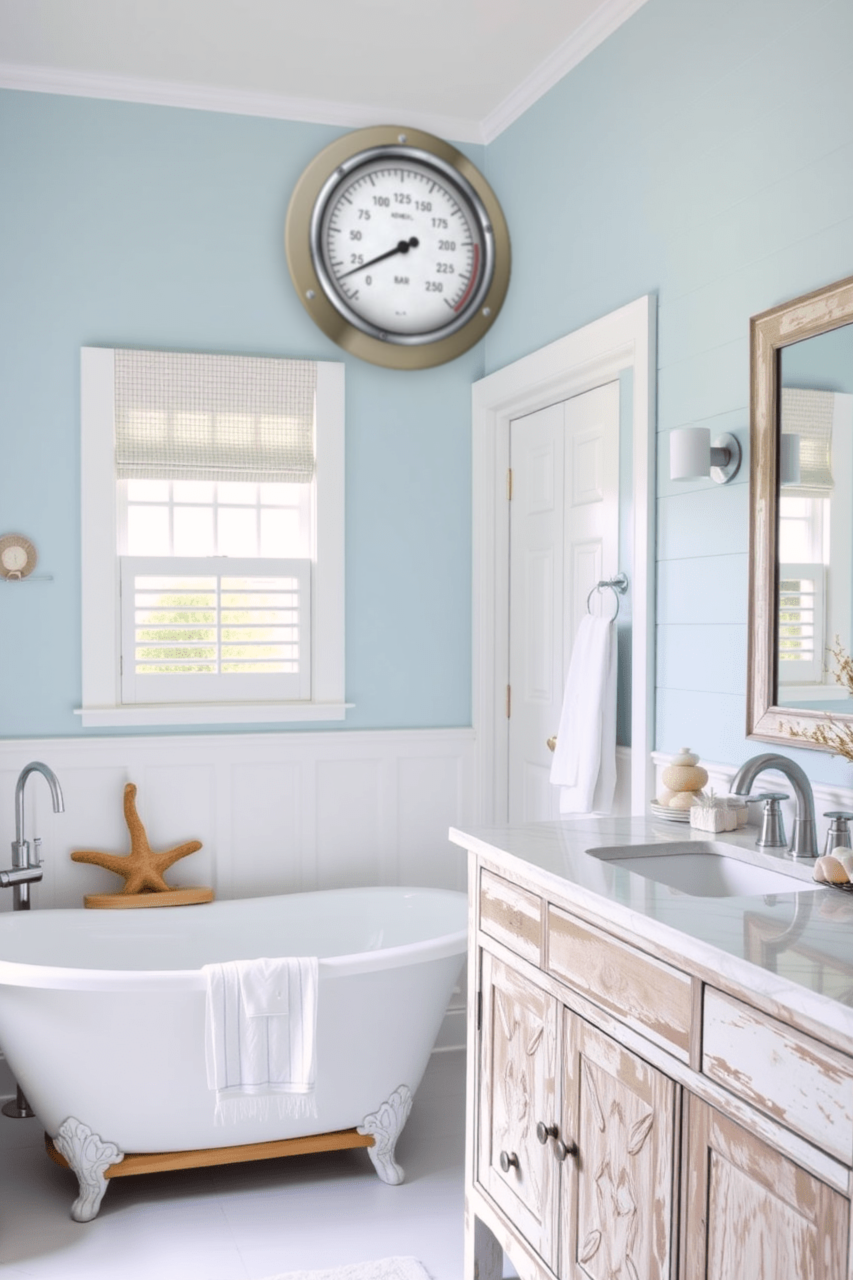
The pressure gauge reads 15 bar
